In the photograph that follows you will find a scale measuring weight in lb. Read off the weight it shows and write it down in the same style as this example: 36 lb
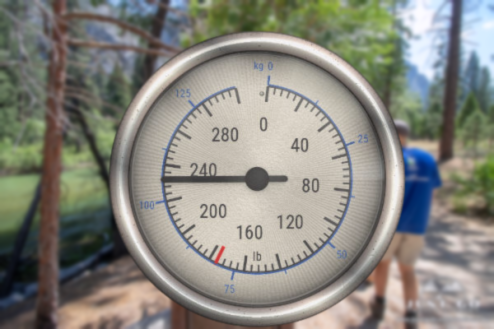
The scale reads 232 lb
